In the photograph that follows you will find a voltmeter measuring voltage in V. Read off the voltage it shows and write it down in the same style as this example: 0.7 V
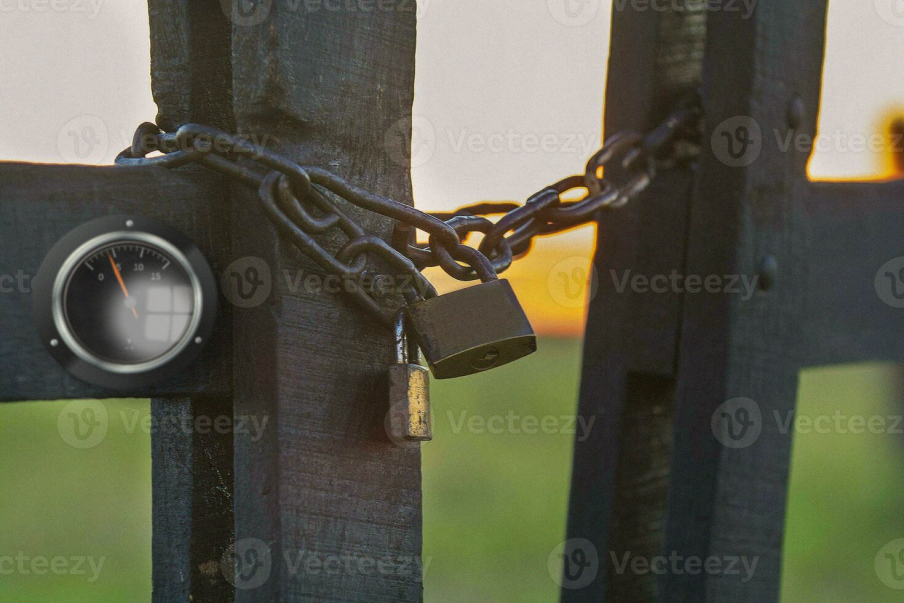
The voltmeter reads 4 V
